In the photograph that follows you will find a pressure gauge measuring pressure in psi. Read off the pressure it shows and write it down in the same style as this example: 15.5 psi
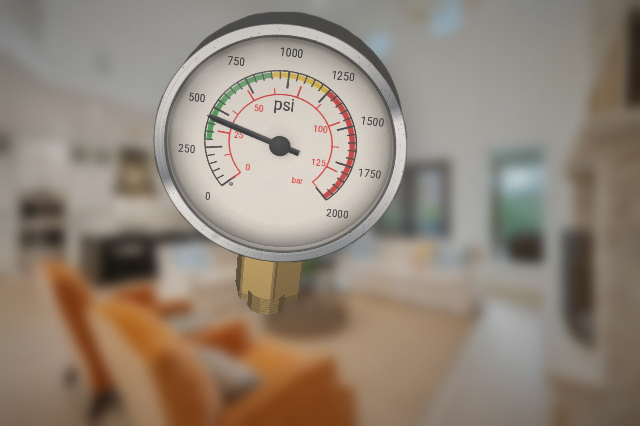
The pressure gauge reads 450 psi
